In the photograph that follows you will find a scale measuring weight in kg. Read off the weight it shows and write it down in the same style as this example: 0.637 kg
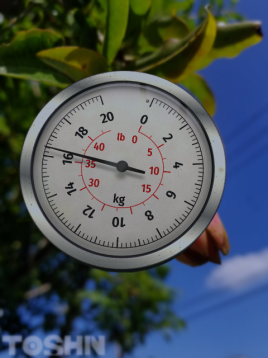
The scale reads 16.4 kg
